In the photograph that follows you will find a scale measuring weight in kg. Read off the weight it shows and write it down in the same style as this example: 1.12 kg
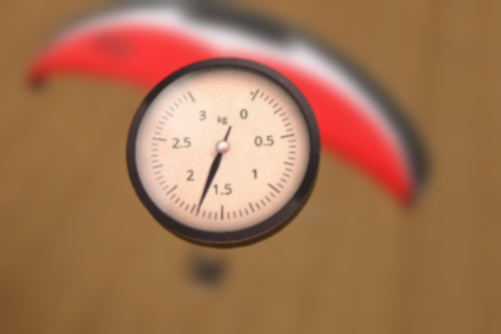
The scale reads 1.7 kg
